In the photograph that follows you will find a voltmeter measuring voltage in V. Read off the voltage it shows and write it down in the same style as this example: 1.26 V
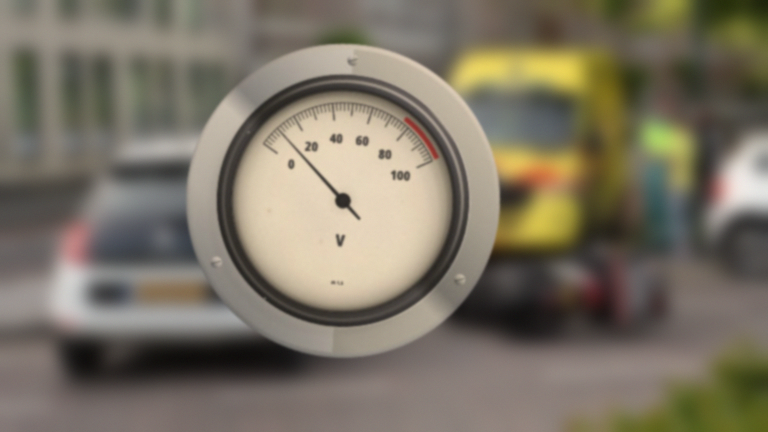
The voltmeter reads 10 V
